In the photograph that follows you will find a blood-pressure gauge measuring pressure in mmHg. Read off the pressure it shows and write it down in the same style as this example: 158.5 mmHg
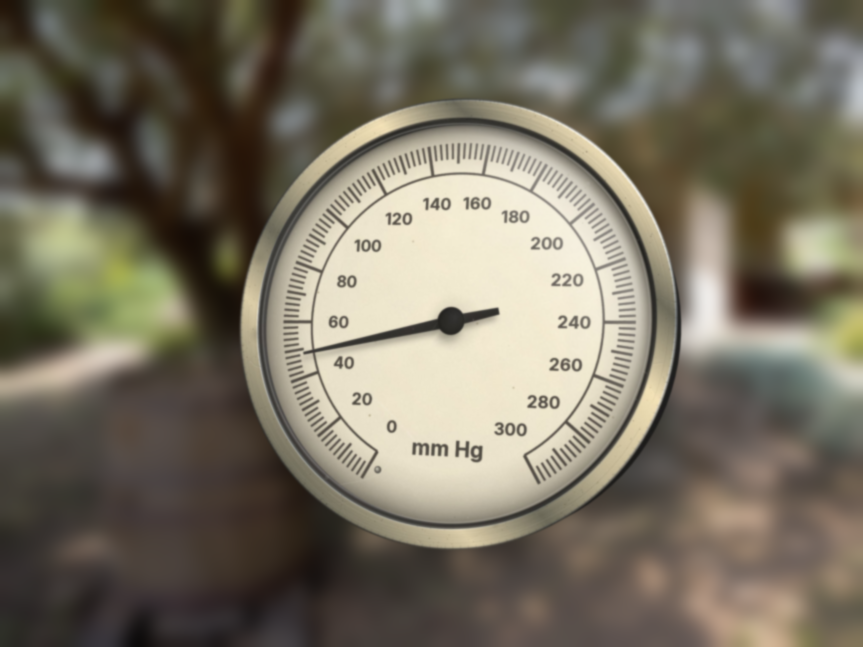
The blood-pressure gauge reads 48 mmHg
